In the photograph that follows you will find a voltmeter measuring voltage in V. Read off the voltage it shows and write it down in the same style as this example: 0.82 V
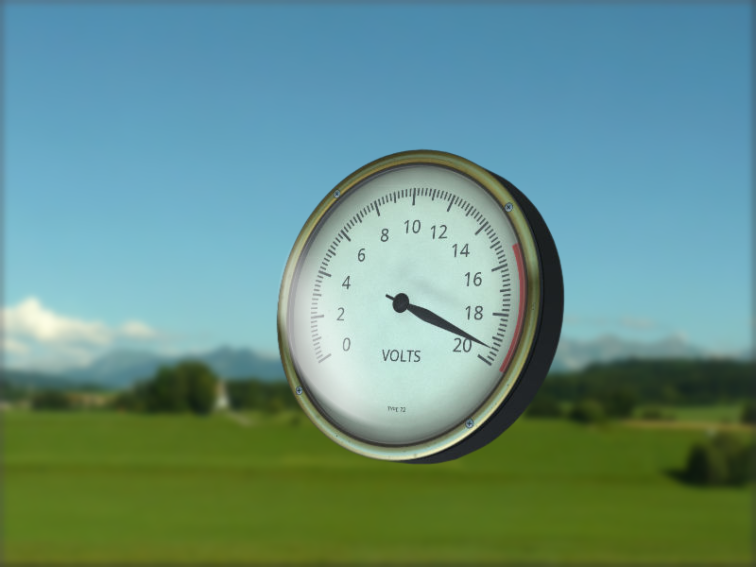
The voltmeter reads 19.4 V
